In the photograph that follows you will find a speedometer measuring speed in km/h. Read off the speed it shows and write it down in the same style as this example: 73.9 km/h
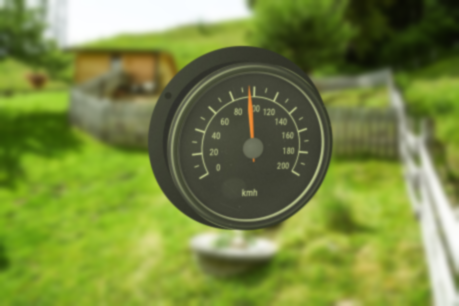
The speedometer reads 95 km/h
